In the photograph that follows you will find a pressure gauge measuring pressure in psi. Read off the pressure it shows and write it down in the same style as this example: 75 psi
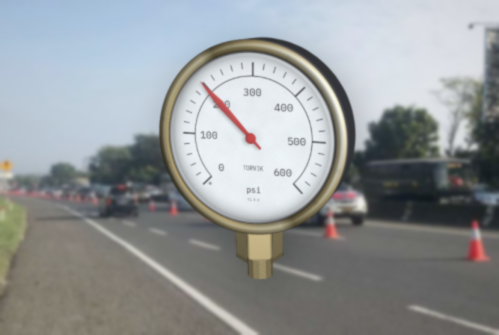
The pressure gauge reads 200 psi
